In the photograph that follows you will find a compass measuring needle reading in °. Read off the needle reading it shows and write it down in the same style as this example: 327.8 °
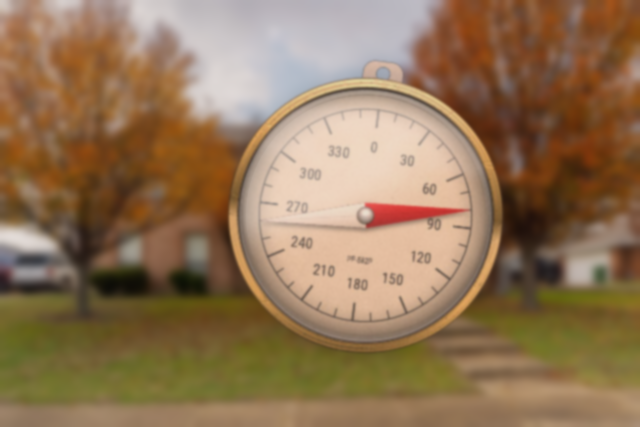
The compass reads 80 °
